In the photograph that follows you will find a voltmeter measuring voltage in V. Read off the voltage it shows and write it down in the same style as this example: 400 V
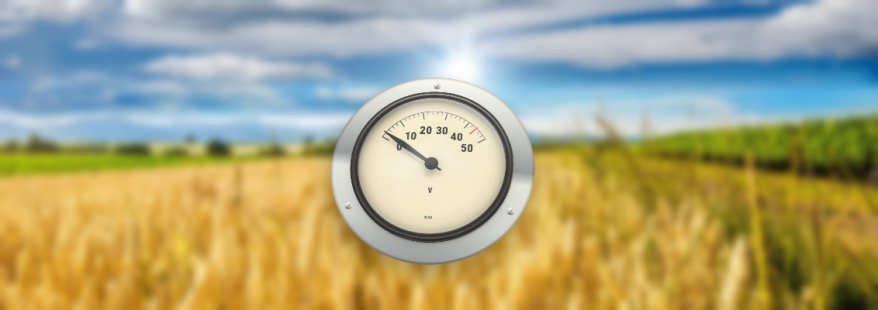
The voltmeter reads 2 V
